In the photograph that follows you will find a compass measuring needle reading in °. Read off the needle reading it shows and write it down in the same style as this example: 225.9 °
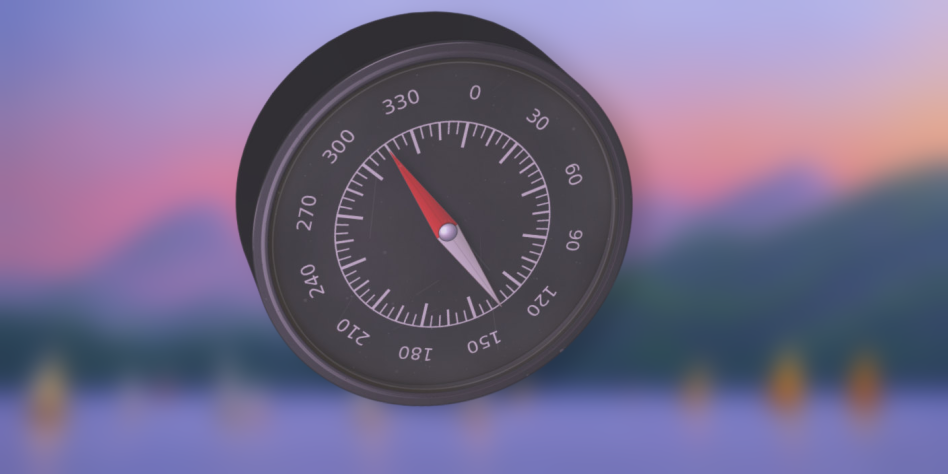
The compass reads 315 °
